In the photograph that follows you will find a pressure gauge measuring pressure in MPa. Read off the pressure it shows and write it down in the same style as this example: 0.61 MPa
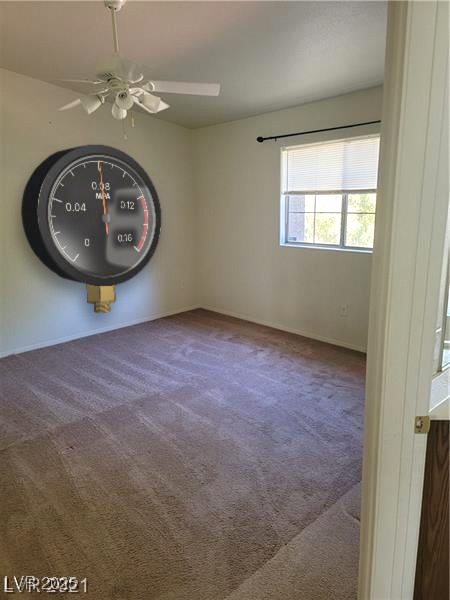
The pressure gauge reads 0.08 MPa
